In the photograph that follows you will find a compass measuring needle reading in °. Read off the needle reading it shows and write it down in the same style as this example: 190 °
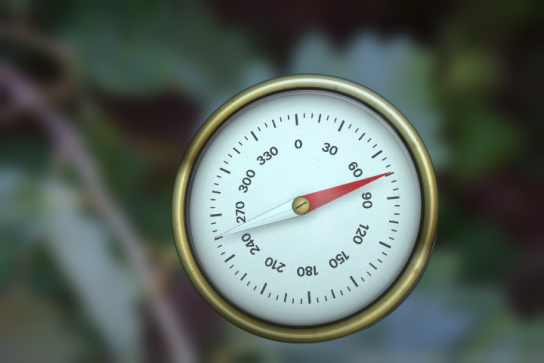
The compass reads 75 °
